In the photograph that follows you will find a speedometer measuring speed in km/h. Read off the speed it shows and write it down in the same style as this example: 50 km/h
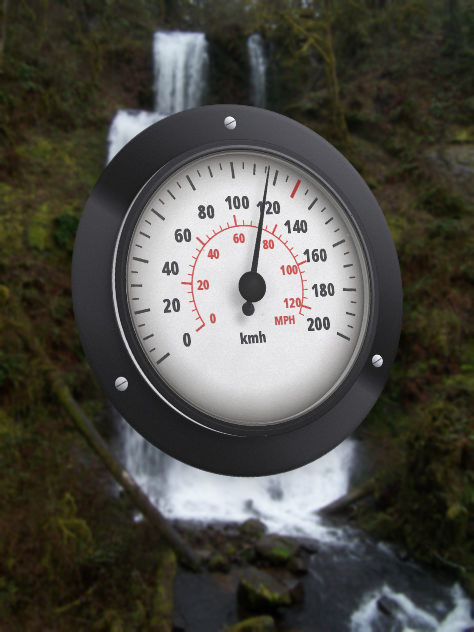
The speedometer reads 115 km/h
